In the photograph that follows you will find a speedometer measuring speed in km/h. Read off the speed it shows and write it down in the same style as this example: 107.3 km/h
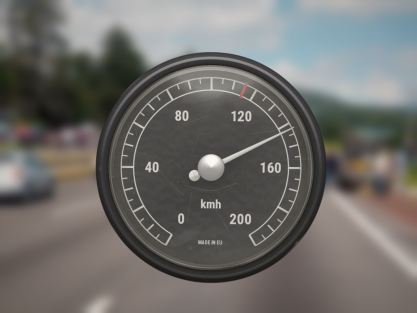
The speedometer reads 142.5 km/h
